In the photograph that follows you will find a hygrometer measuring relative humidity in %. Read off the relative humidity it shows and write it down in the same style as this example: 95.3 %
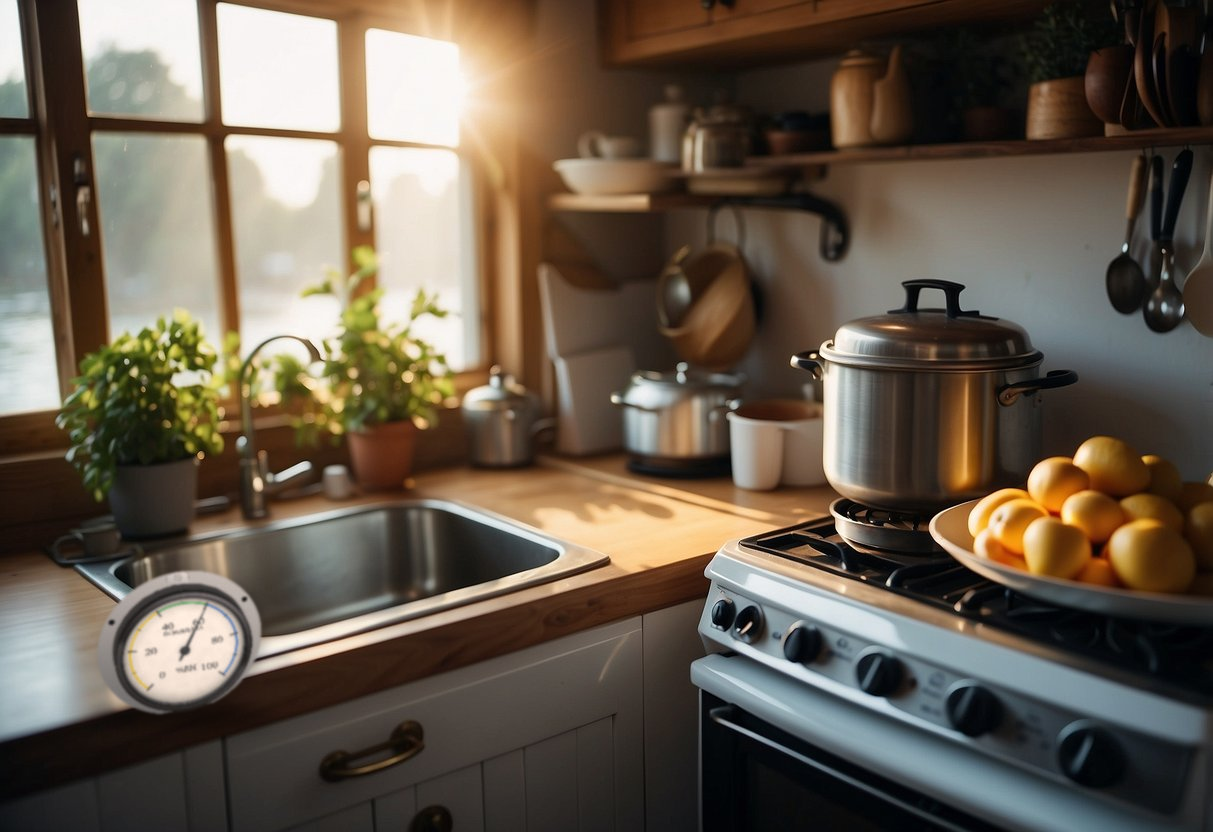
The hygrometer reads 60 %
